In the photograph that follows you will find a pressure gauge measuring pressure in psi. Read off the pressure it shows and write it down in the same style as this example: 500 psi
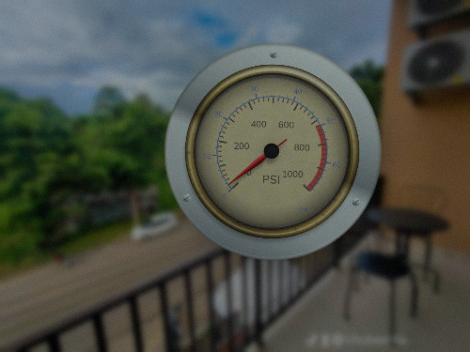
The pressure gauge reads 20 psi
